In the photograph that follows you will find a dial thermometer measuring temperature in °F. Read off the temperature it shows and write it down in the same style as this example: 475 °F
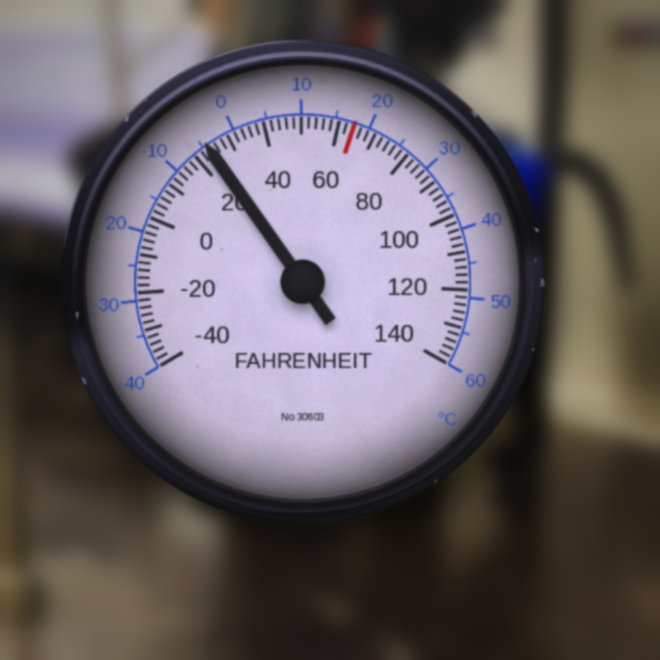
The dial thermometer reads 24 °F
